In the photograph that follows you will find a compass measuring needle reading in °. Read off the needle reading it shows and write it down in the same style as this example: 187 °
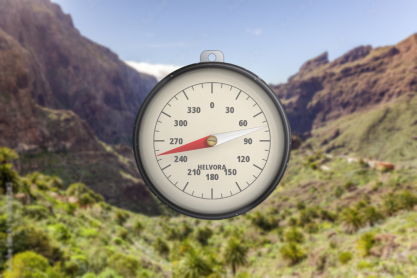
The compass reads 255 °
